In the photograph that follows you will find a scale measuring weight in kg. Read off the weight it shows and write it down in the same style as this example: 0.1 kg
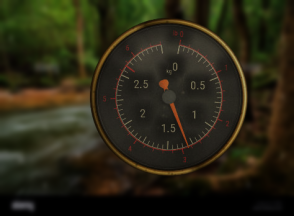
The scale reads 1.3 kg
